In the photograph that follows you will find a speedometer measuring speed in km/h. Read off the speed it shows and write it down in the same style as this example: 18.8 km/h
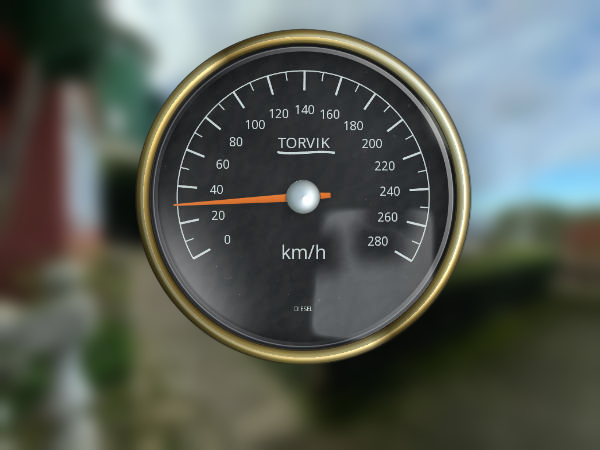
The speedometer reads 30 km/h
